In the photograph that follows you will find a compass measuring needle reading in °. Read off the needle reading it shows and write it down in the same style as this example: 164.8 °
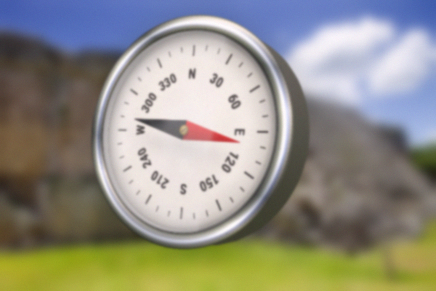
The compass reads 100 °
